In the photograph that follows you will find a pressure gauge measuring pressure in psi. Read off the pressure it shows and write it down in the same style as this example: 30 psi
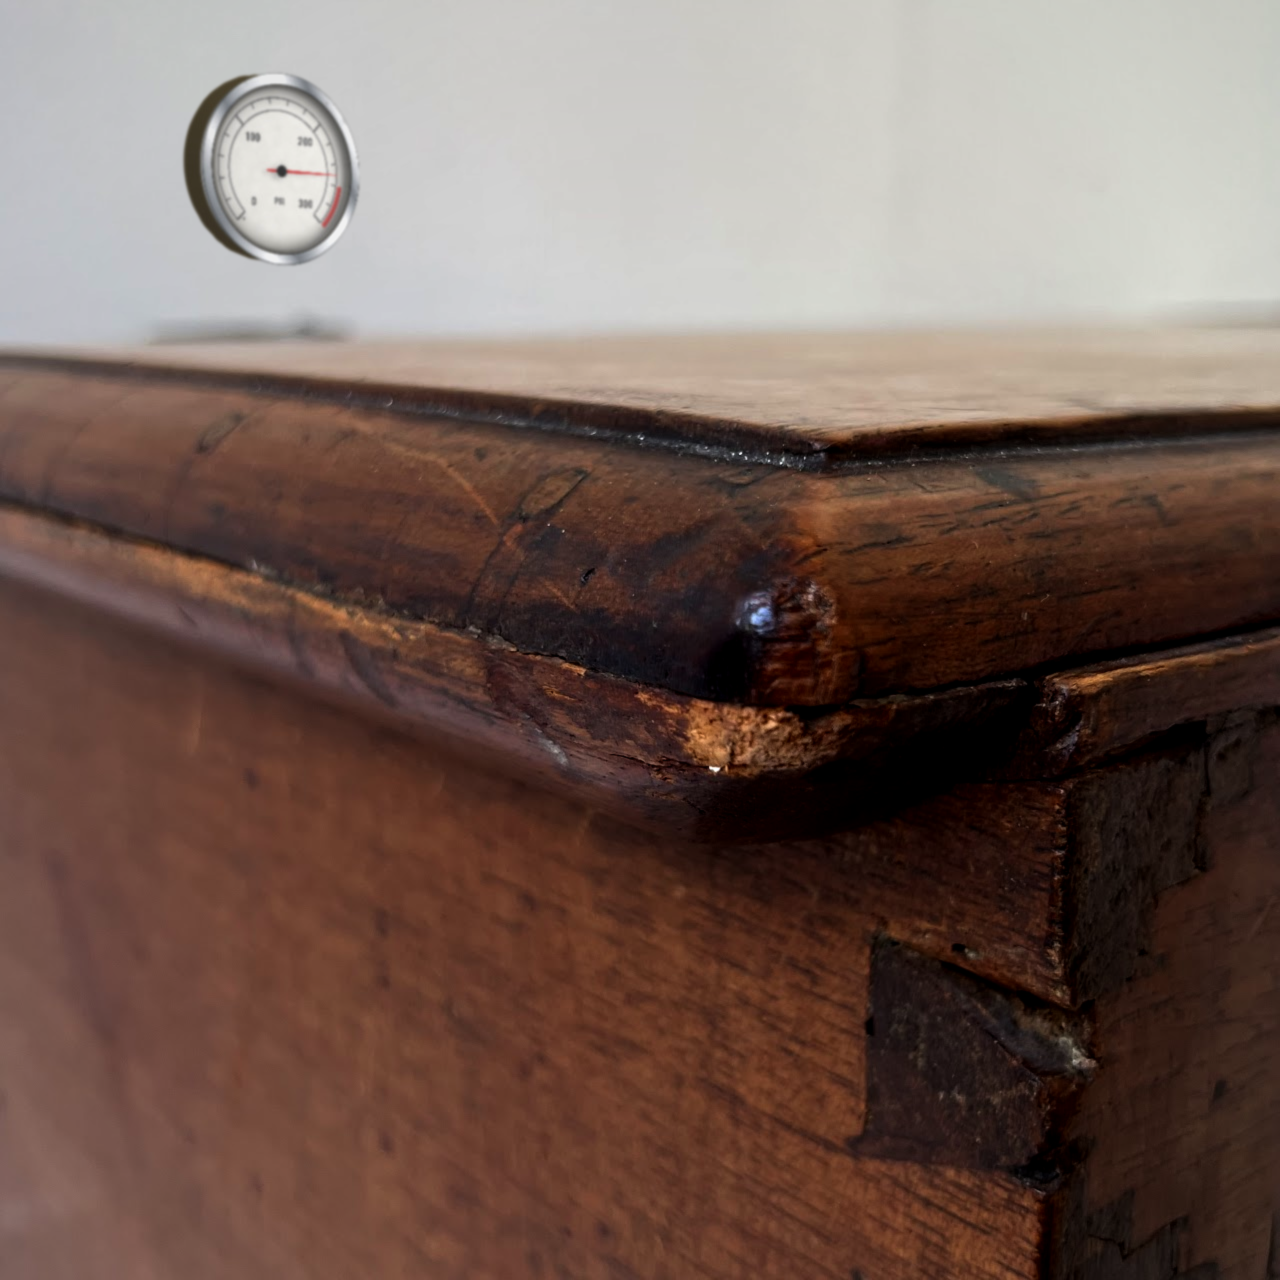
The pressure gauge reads 250 psi
